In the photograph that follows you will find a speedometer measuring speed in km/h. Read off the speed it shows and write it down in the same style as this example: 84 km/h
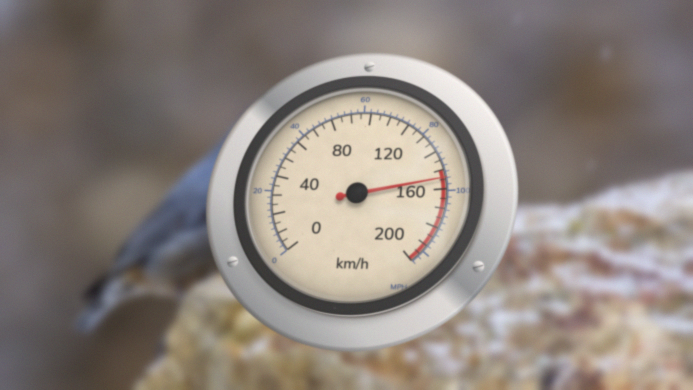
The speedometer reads 155 km/h
